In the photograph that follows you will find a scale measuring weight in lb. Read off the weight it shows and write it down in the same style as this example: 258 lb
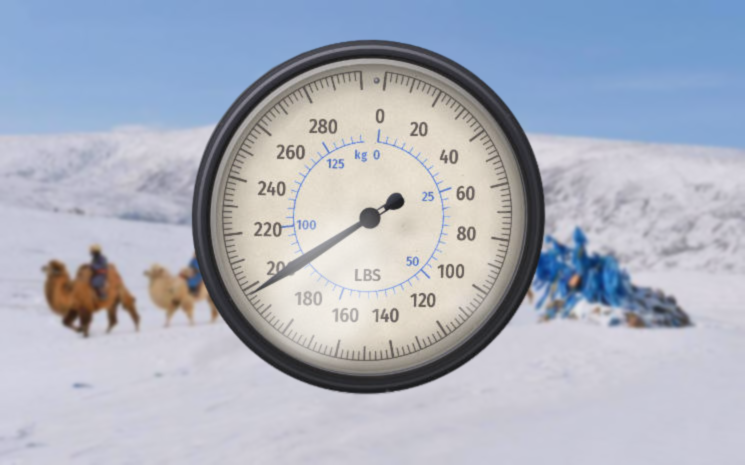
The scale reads 198 lb
